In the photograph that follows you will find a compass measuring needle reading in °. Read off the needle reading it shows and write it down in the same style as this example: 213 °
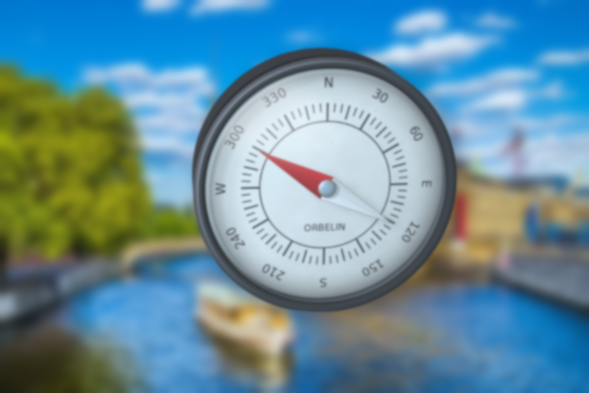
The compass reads 300 °
